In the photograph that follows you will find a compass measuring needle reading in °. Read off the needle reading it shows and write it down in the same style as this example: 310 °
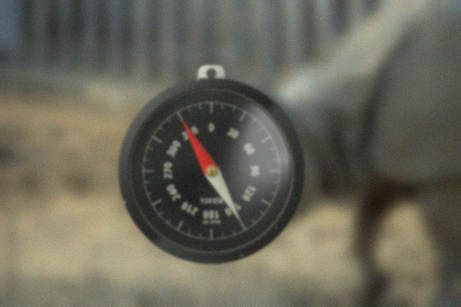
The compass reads 330 °
